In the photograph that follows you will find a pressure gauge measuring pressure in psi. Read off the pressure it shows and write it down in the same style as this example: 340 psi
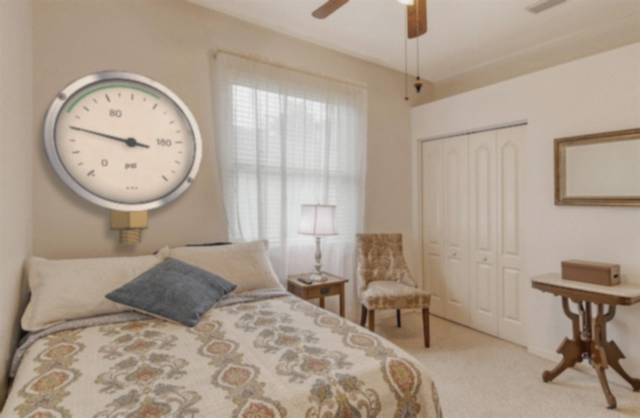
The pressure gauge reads 40 psi
